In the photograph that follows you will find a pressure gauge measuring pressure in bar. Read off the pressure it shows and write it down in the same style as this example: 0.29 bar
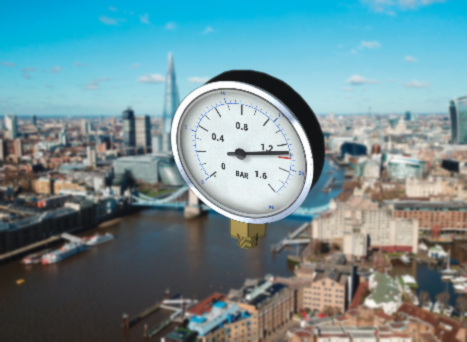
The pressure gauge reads 1.25 bar
